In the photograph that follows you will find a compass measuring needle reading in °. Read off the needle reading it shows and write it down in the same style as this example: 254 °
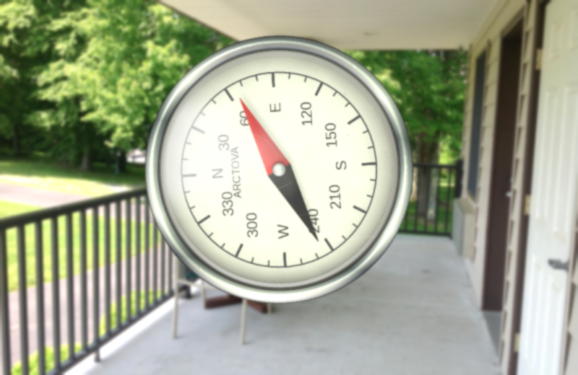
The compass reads 65 °
